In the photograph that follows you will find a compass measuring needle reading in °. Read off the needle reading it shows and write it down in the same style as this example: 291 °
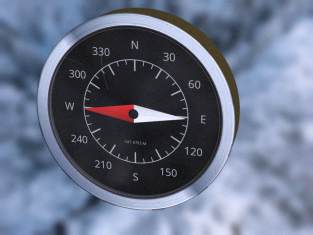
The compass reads 270 °
